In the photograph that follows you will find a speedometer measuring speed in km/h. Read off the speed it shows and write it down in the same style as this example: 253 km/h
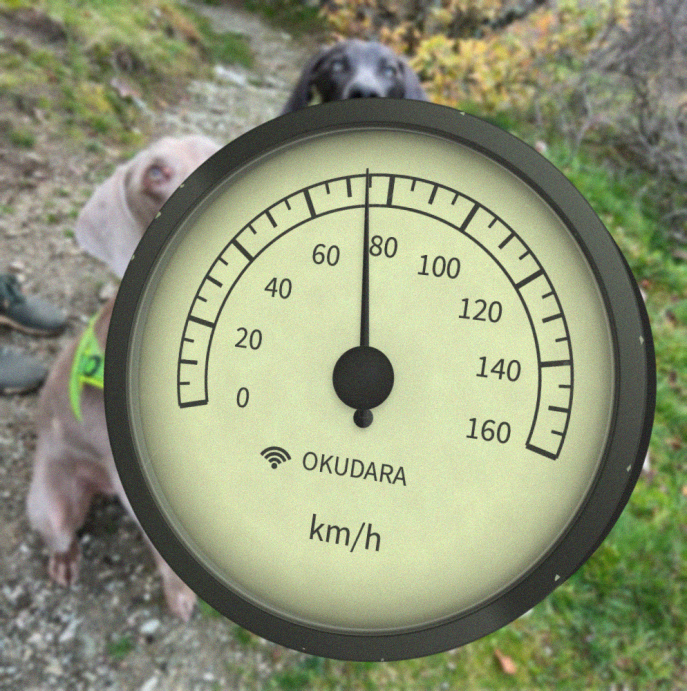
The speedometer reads 75 km/h
